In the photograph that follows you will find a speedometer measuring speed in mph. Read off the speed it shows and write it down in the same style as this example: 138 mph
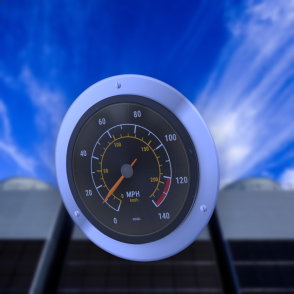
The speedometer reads 10 mph
